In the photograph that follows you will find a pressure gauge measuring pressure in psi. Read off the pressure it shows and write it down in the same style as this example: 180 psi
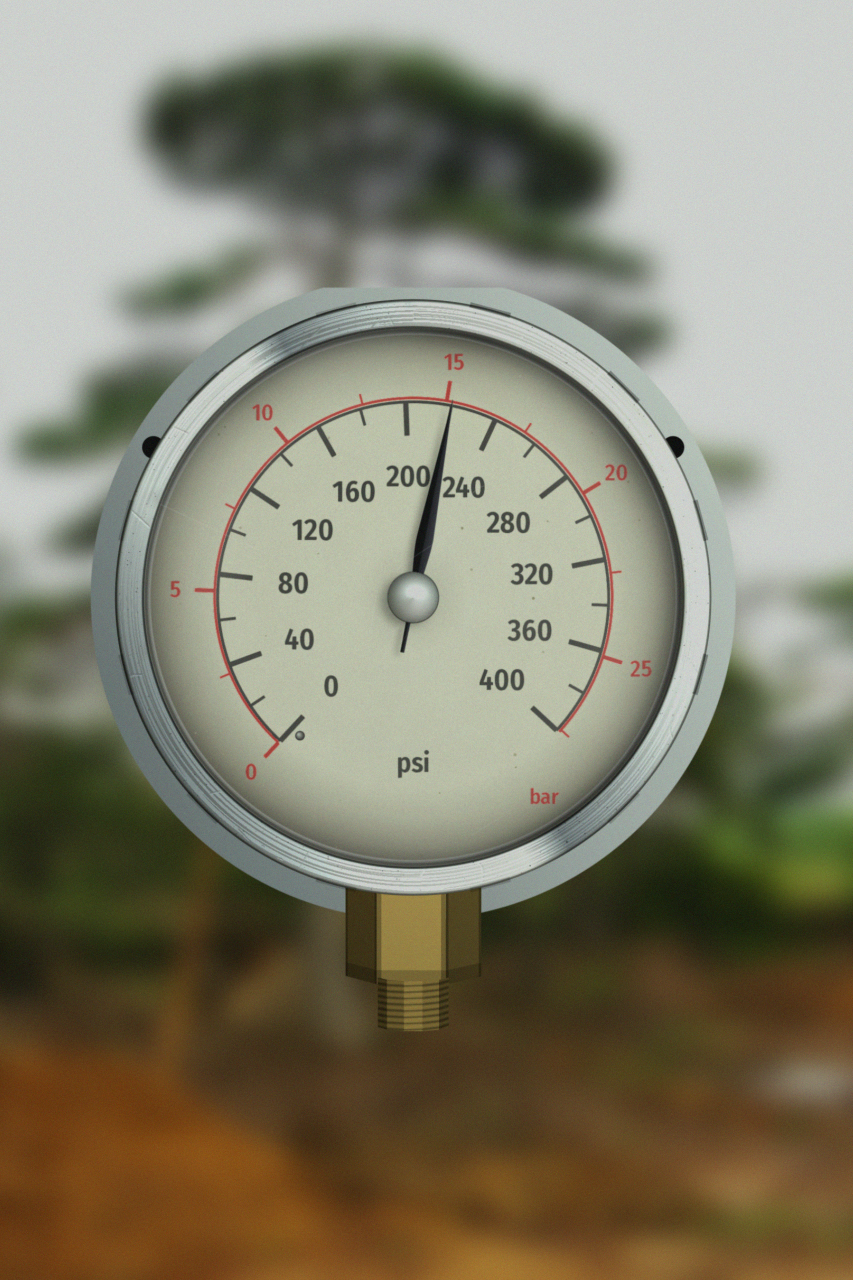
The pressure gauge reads 220 psi
